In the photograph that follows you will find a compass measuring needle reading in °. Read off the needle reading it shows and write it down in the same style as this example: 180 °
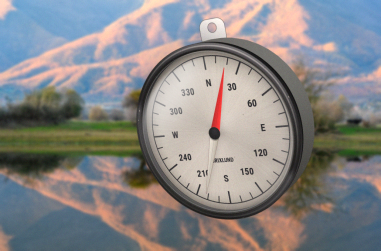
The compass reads 20 °
